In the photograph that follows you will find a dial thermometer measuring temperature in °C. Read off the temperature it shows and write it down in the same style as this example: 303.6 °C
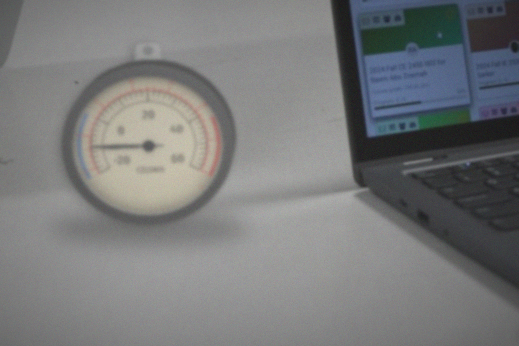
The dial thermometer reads -10 °C
